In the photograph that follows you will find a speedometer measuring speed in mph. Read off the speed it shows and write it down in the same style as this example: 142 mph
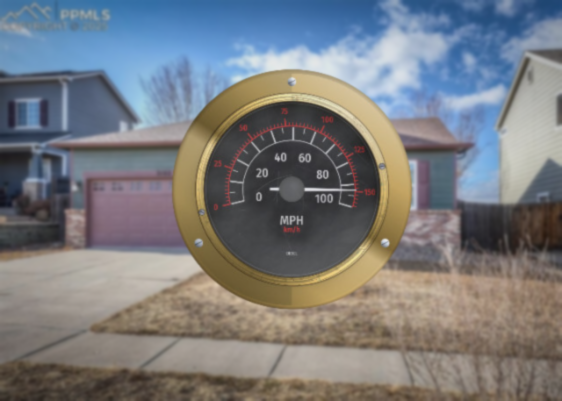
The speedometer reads 92.5 mph
